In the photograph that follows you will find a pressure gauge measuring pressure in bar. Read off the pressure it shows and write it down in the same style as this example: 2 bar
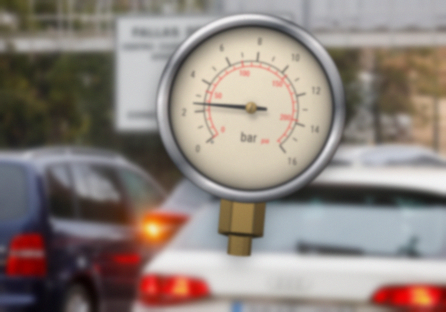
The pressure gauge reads 2.5 bar
